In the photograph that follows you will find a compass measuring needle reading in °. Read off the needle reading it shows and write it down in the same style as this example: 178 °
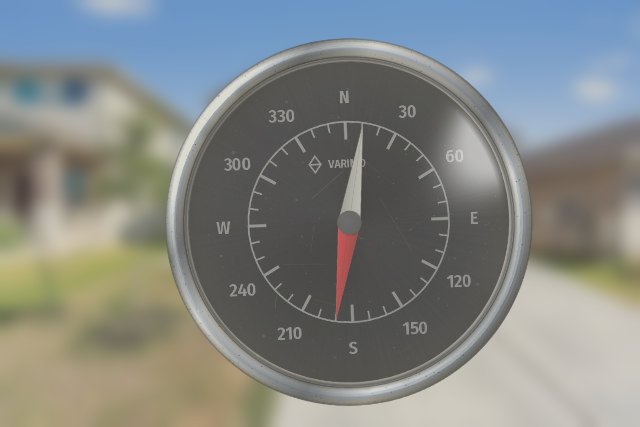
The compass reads 190 °
